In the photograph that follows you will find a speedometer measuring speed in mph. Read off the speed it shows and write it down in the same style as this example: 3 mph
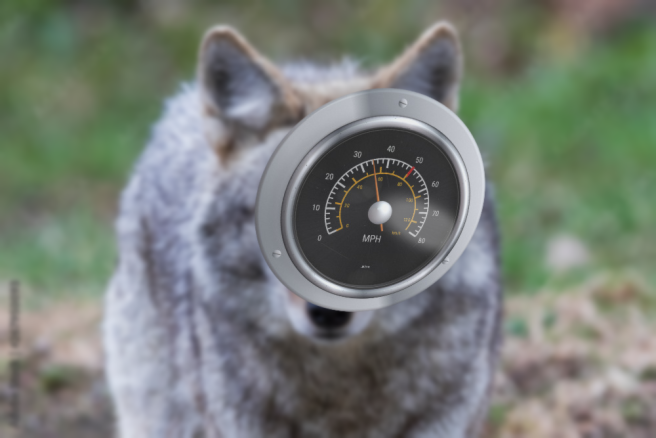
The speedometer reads 34 mph
